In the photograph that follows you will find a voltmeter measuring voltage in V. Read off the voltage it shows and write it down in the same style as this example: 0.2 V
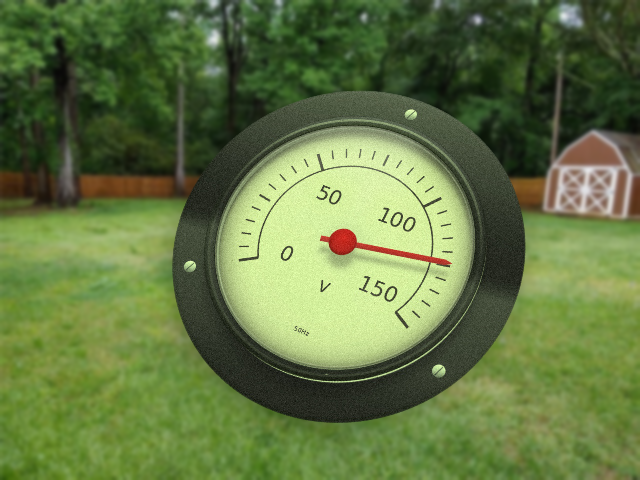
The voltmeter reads 125 V
